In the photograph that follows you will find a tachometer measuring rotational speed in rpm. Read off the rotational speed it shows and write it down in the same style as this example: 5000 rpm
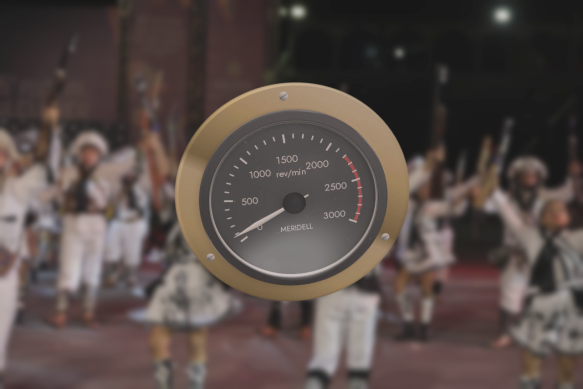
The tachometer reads 100 rpm
